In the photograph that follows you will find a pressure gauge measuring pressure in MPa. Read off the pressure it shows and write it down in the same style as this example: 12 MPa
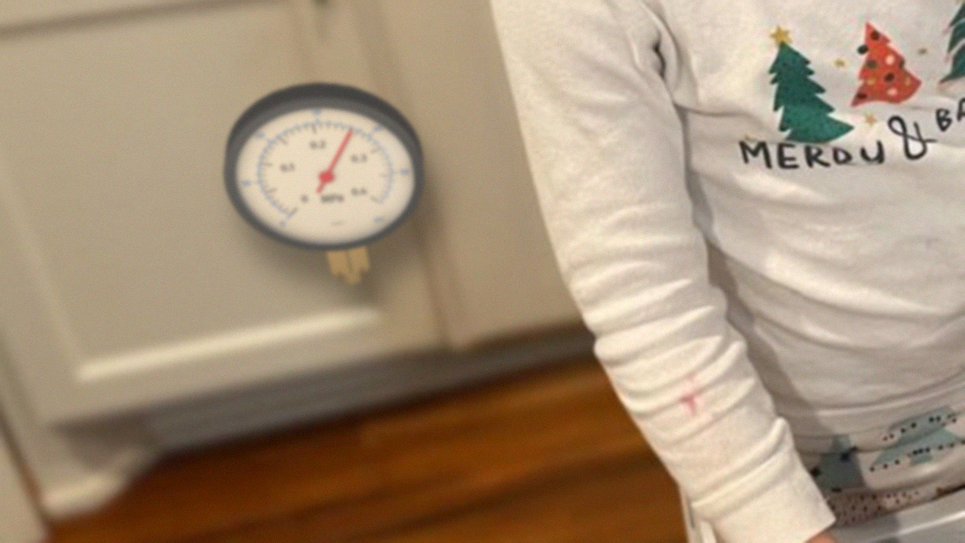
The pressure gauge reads 0.25 MPa
